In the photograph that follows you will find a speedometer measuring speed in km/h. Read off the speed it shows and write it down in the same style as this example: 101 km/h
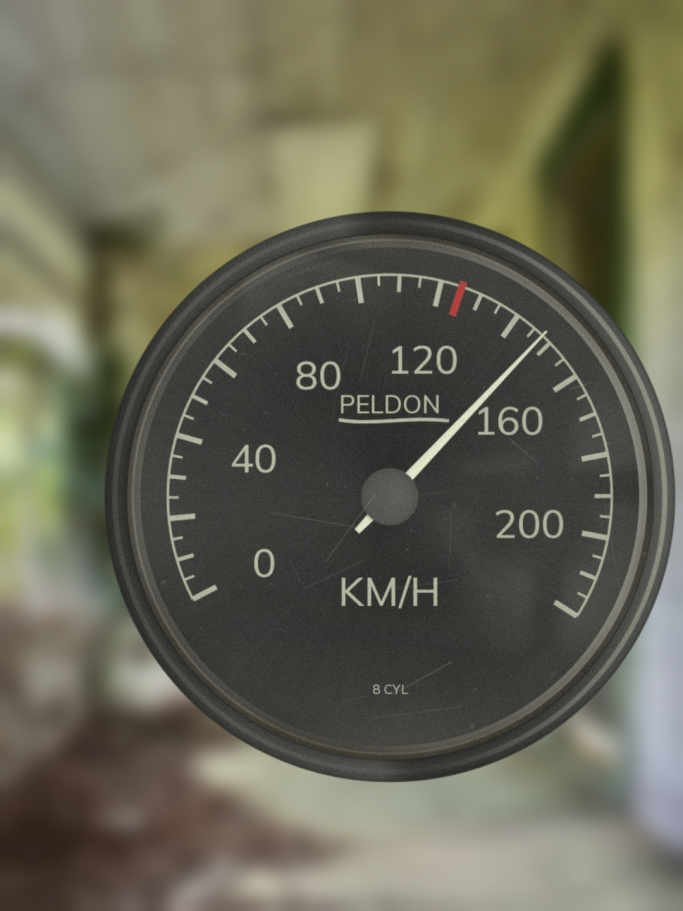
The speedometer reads 147.5 km/h
